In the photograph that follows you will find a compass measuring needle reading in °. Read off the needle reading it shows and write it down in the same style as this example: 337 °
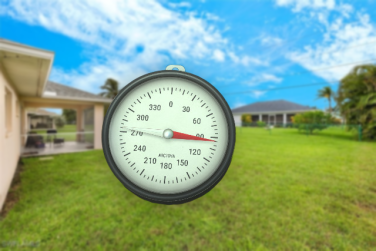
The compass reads 95 °
